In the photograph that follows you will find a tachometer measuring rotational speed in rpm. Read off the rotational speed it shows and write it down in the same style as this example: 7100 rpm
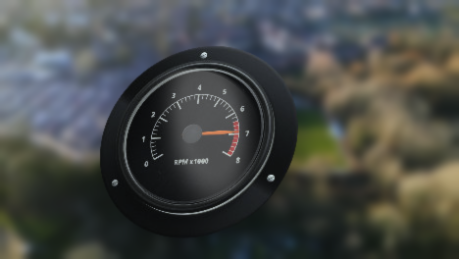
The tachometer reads 7000 rpm
